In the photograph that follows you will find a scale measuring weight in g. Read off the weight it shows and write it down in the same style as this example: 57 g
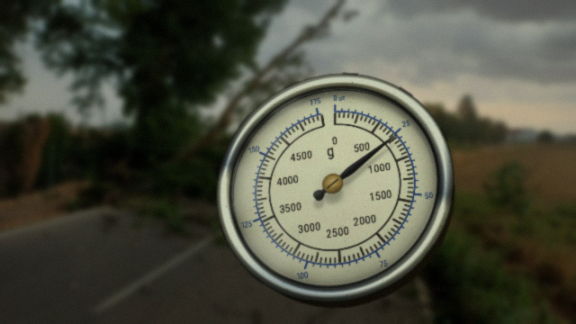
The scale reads 750 g
